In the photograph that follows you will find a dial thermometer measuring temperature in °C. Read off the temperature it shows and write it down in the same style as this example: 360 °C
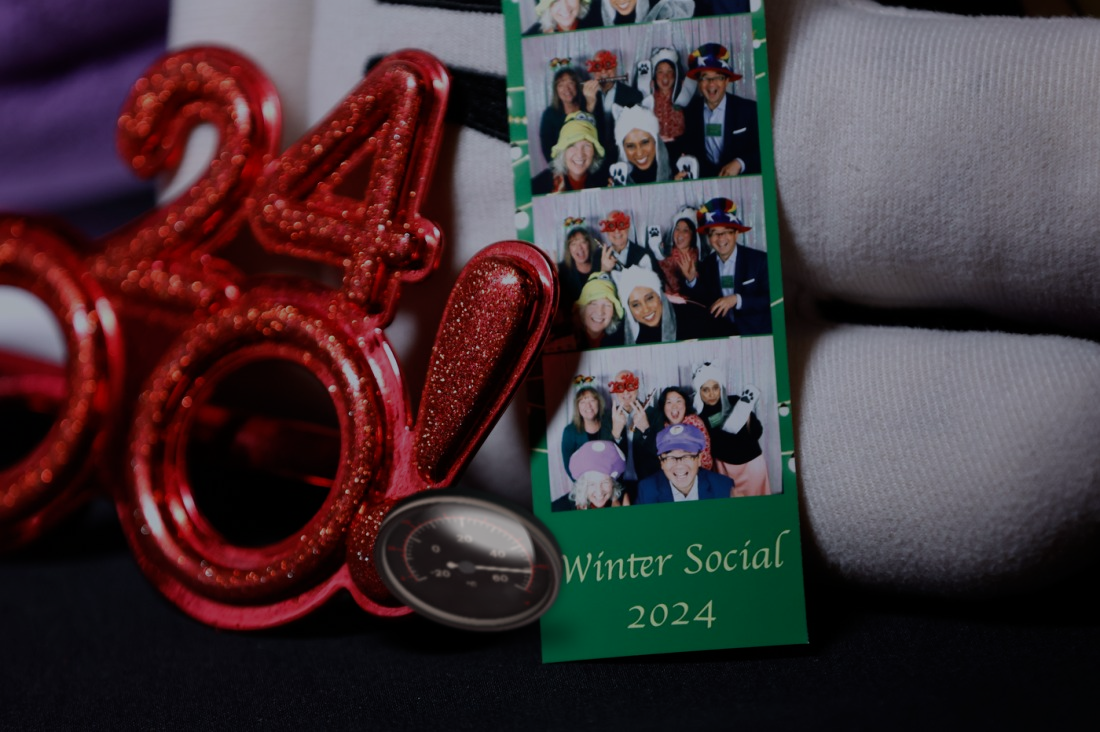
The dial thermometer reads 50 °C
